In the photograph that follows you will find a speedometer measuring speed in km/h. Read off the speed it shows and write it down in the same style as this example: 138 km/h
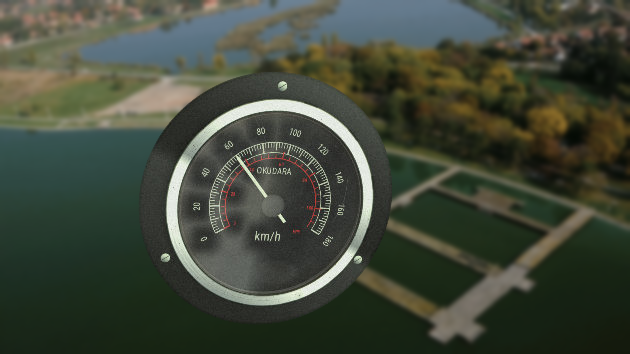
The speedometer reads 60 km/h
